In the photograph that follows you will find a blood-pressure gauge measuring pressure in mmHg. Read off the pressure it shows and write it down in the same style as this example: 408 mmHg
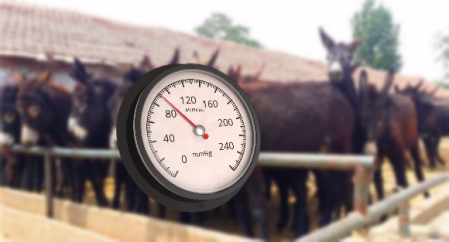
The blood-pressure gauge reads 90 mmHg
